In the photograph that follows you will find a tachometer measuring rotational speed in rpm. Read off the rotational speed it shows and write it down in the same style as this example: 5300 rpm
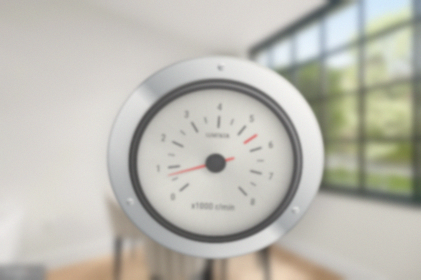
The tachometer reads 750 rpm
